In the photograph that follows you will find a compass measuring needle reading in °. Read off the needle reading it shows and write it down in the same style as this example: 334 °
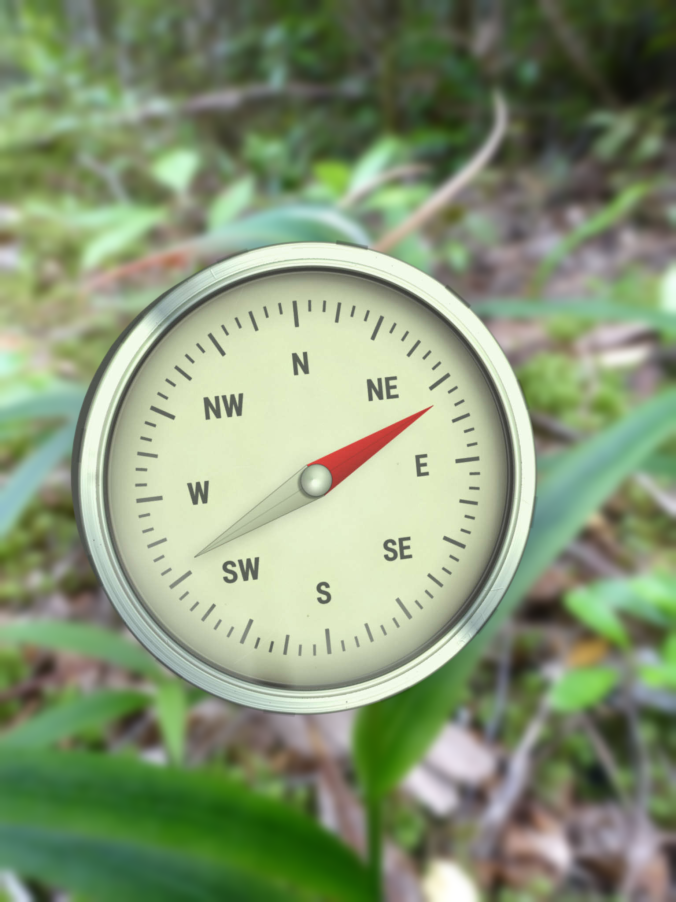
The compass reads 65 °
